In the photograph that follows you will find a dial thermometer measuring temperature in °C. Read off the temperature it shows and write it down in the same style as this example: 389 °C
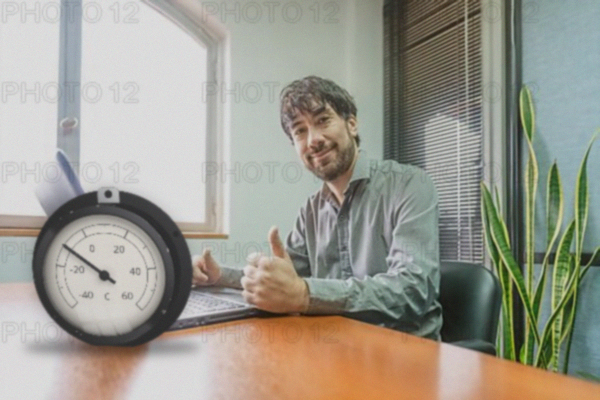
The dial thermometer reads -10 °C
